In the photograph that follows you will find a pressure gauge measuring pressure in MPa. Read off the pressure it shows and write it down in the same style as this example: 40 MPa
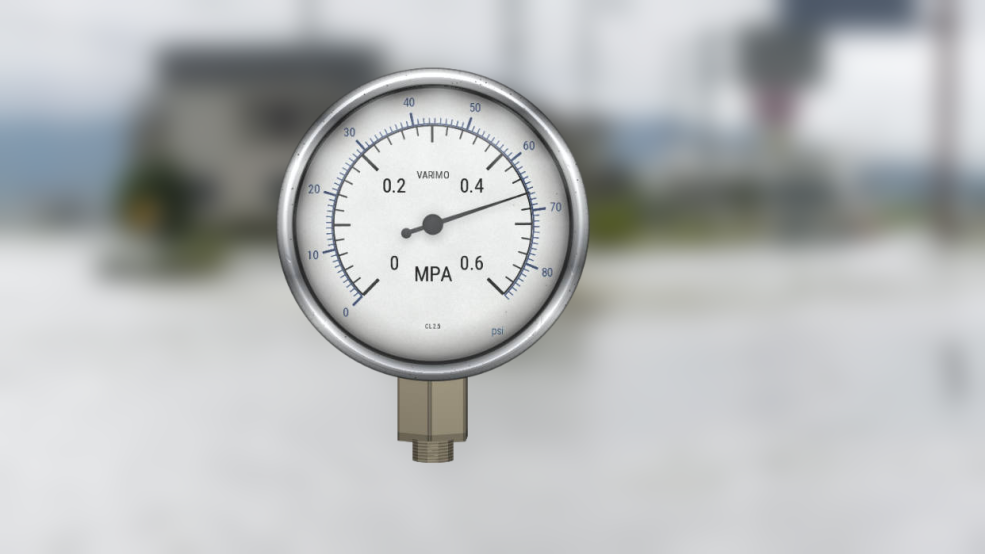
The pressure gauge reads 0.46 MPa
